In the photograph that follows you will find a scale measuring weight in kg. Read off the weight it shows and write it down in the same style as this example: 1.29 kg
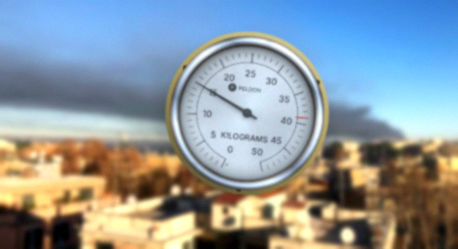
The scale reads 15 kg
